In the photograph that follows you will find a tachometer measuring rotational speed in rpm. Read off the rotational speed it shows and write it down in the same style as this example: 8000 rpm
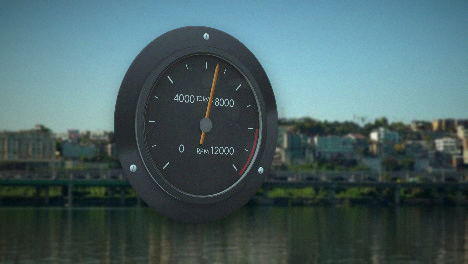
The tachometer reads 6500 rpm
